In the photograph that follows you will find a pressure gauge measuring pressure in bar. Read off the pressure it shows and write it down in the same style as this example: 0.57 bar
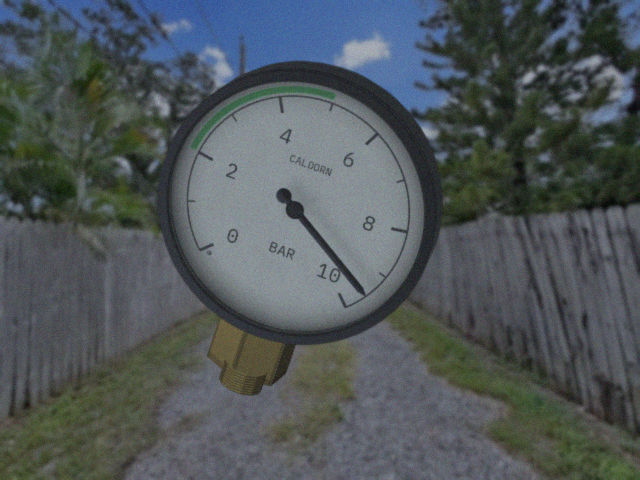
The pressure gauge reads 9.5 bar
